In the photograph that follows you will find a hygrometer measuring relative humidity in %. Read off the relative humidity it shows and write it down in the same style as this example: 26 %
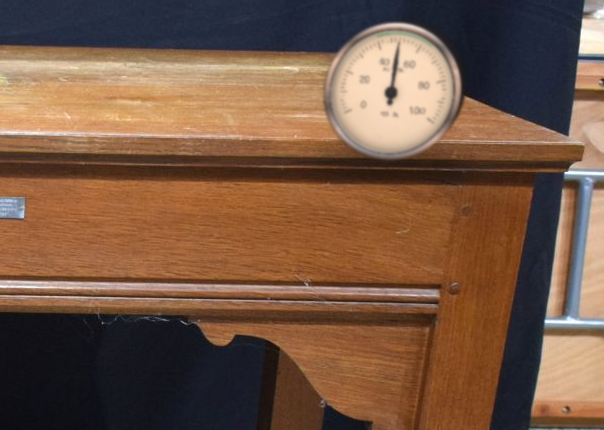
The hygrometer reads 50 %
